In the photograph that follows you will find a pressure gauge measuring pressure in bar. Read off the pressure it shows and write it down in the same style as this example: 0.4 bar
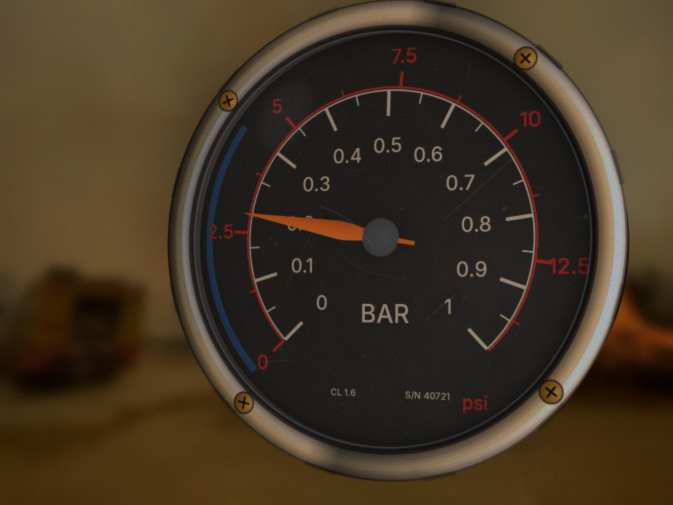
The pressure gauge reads 0.2 bar
